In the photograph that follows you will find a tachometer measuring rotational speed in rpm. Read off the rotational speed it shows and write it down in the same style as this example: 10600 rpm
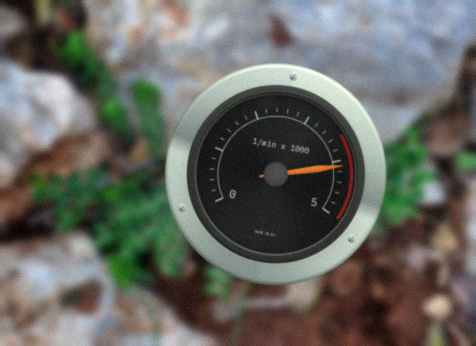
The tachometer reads 4100 rpm
